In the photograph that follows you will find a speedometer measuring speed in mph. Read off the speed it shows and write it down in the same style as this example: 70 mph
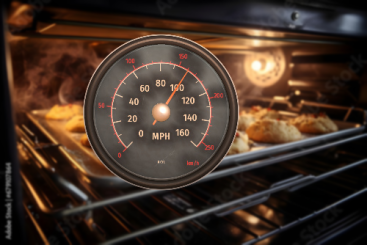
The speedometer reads 100 mph
